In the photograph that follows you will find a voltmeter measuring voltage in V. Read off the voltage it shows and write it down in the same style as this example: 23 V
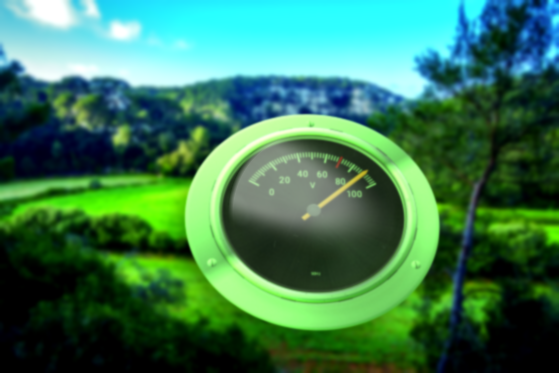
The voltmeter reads 90 V
